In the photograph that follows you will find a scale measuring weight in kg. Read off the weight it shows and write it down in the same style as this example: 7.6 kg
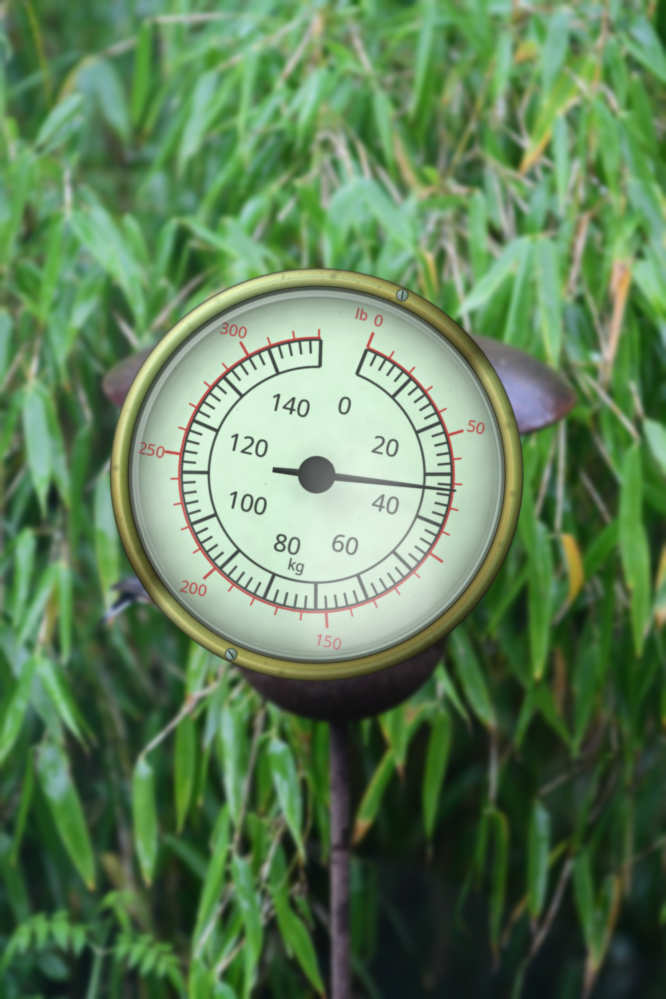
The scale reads 33 kg
